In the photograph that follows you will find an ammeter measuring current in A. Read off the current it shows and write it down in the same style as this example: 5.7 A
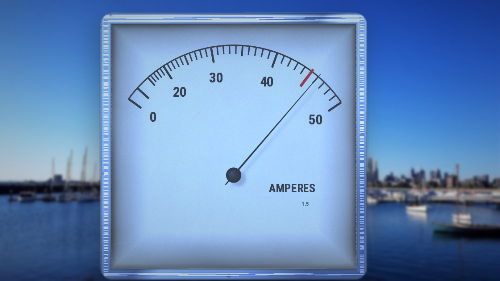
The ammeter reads 46 A
